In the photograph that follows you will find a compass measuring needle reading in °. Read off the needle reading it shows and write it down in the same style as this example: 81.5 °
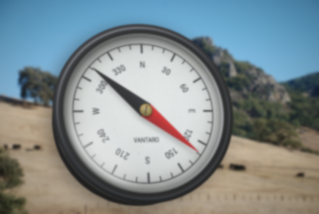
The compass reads 130 °
